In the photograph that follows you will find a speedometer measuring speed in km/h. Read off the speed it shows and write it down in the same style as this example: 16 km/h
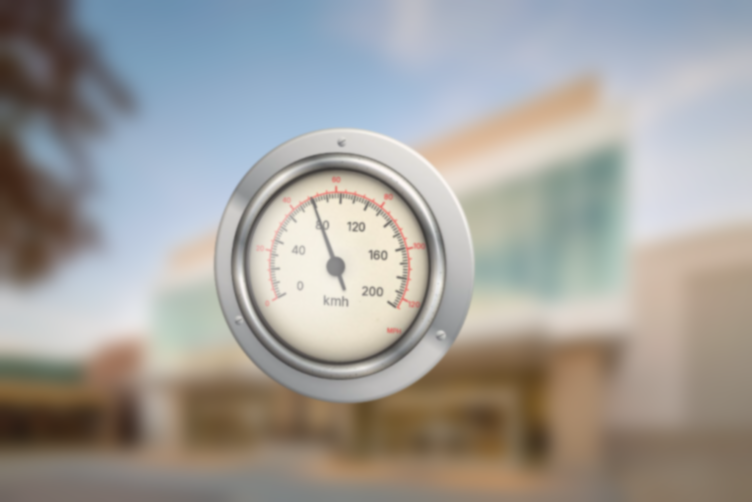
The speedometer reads 80 km/h
